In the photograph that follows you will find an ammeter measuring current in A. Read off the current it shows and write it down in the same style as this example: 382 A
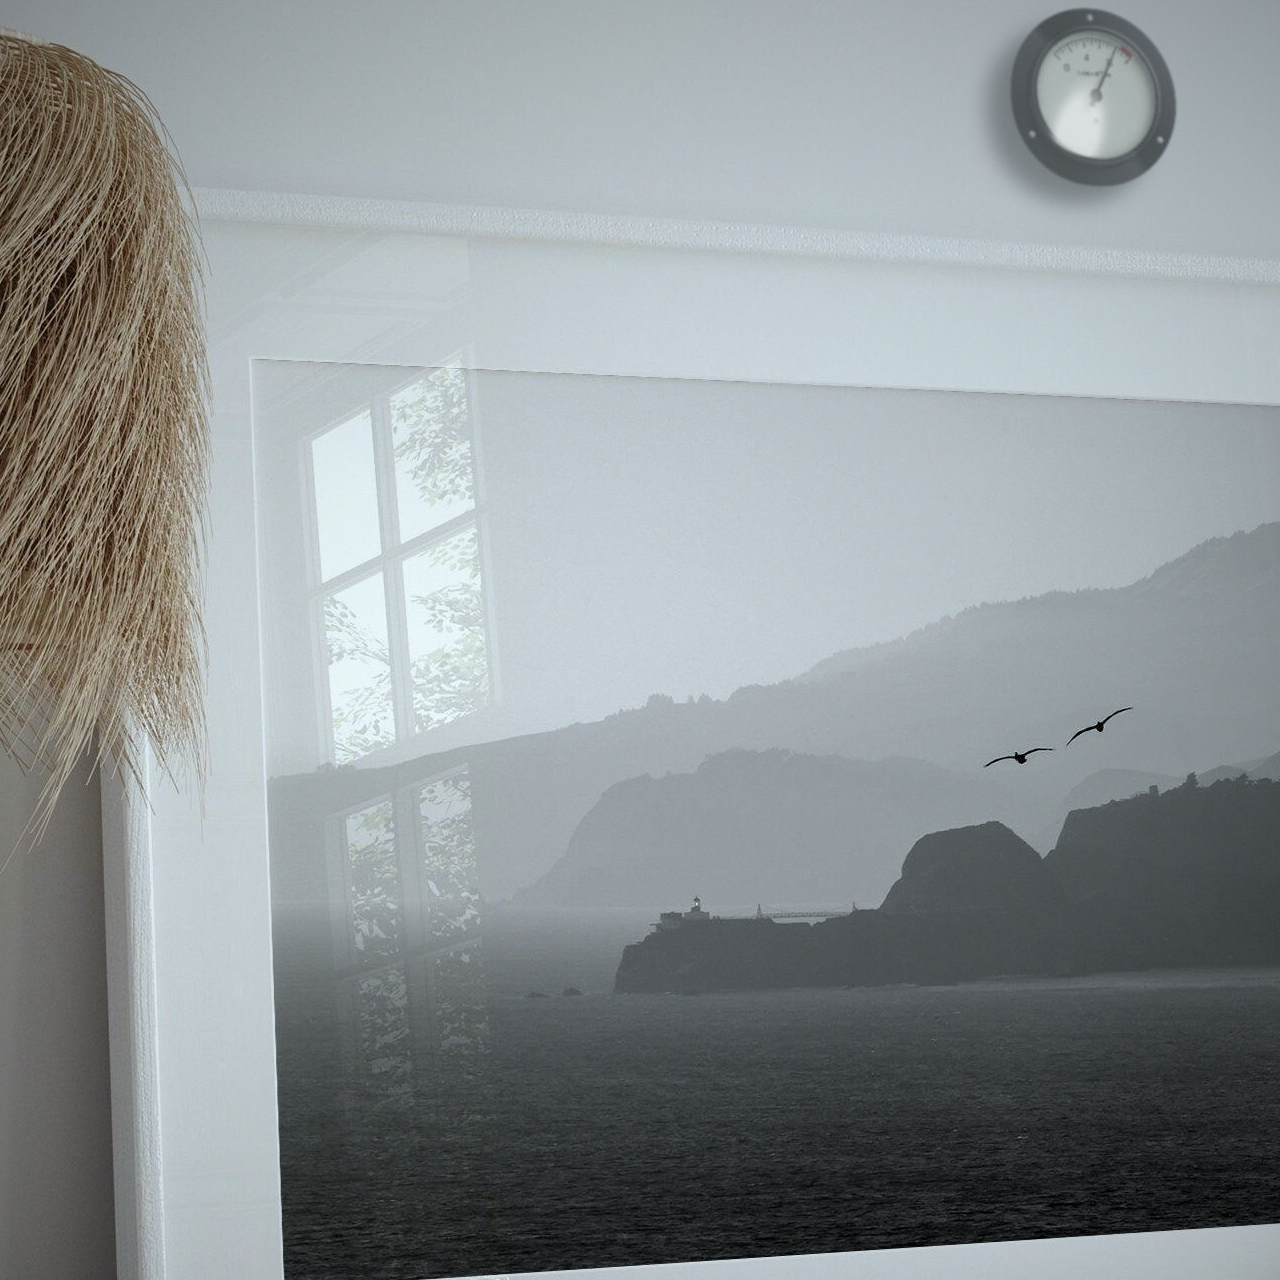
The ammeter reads 8 A
